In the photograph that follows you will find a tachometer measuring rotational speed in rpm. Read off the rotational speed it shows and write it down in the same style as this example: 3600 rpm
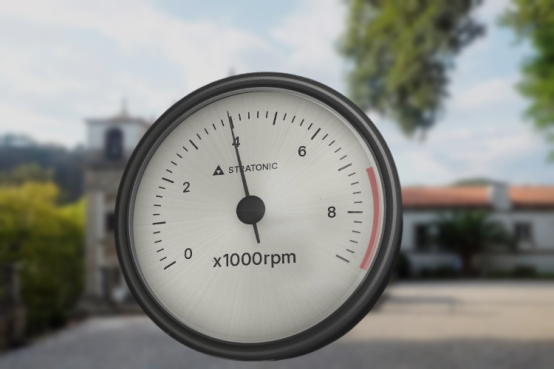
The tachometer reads 4000 rpm
